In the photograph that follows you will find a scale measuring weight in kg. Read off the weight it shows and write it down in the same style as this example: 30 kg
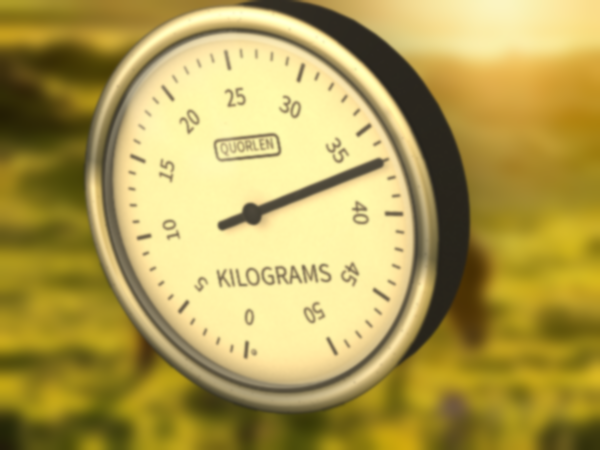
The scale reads 37 kg
